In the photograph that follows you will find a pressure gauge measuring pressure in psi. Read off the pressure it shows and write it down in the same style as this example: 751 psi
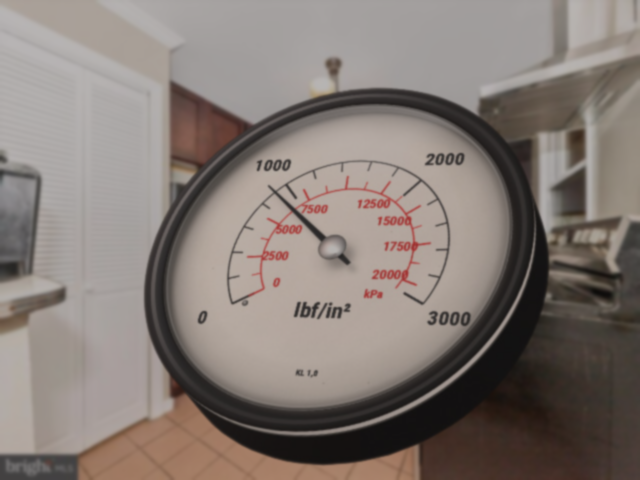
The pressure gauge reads 900 psi
